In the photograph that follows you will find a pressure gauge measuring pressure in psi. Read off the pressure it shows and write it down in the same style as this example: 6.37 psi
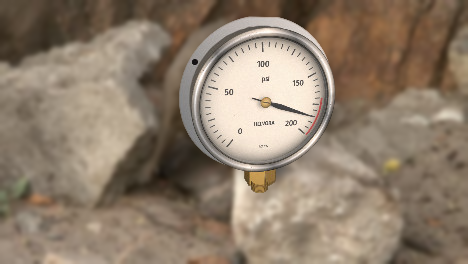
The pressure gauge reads 185 psi
